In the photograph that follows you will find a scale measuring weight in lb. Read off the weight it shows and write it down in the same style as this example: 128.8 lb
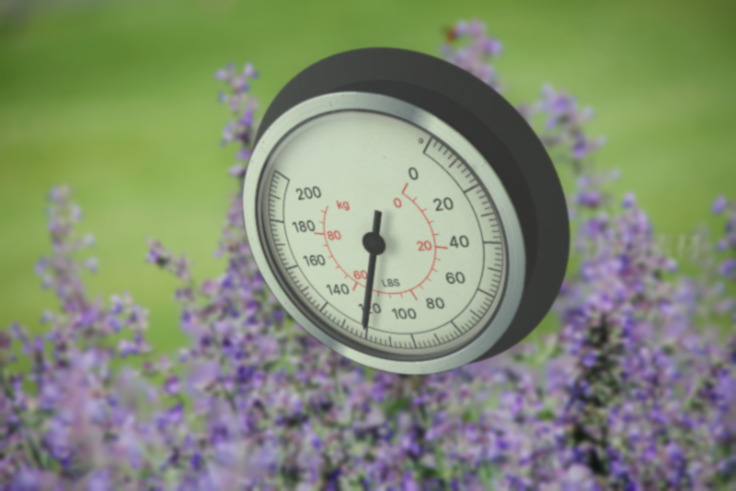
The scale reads 120 lb
